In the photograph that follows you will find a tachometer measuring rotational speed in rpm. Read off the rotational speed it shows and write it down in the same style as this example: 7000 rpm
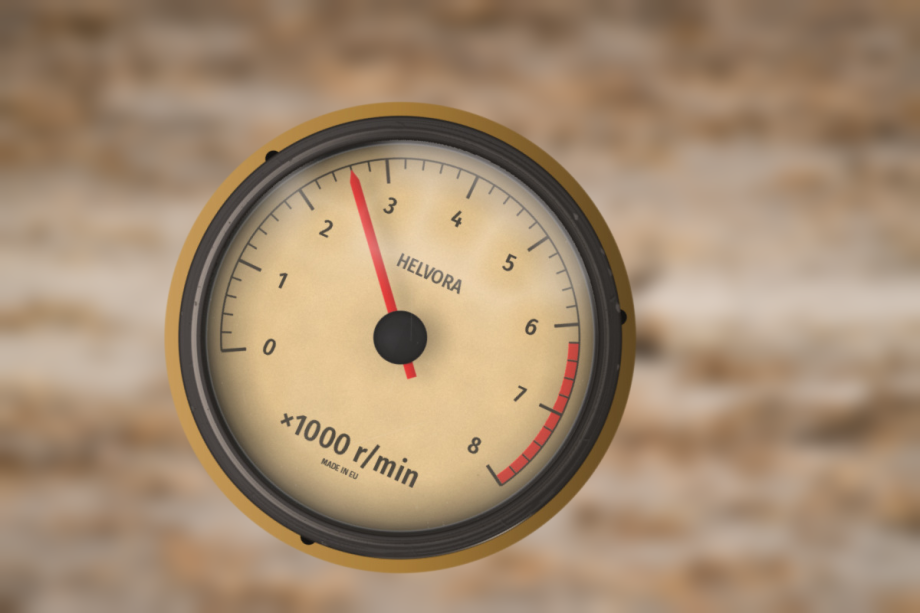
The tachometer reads 2600 rpm
